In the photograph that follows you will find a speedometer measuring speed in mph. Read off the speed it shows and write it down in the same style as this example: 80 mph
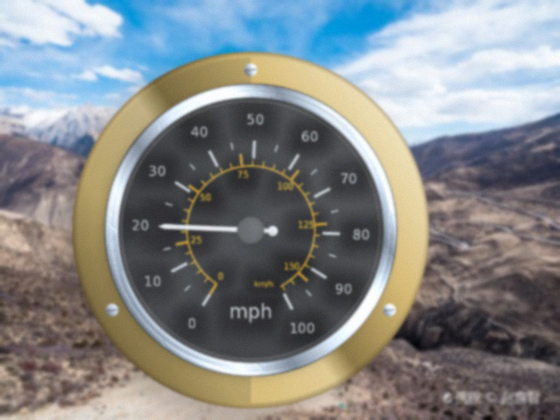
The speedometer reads 20 mph
